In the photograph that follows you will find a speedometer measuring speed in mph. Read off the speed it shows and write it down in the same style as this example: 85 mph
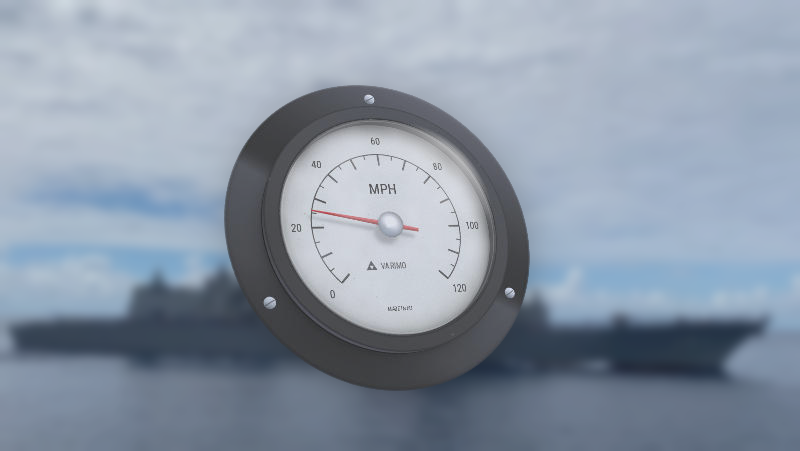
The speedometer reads 25 mph
